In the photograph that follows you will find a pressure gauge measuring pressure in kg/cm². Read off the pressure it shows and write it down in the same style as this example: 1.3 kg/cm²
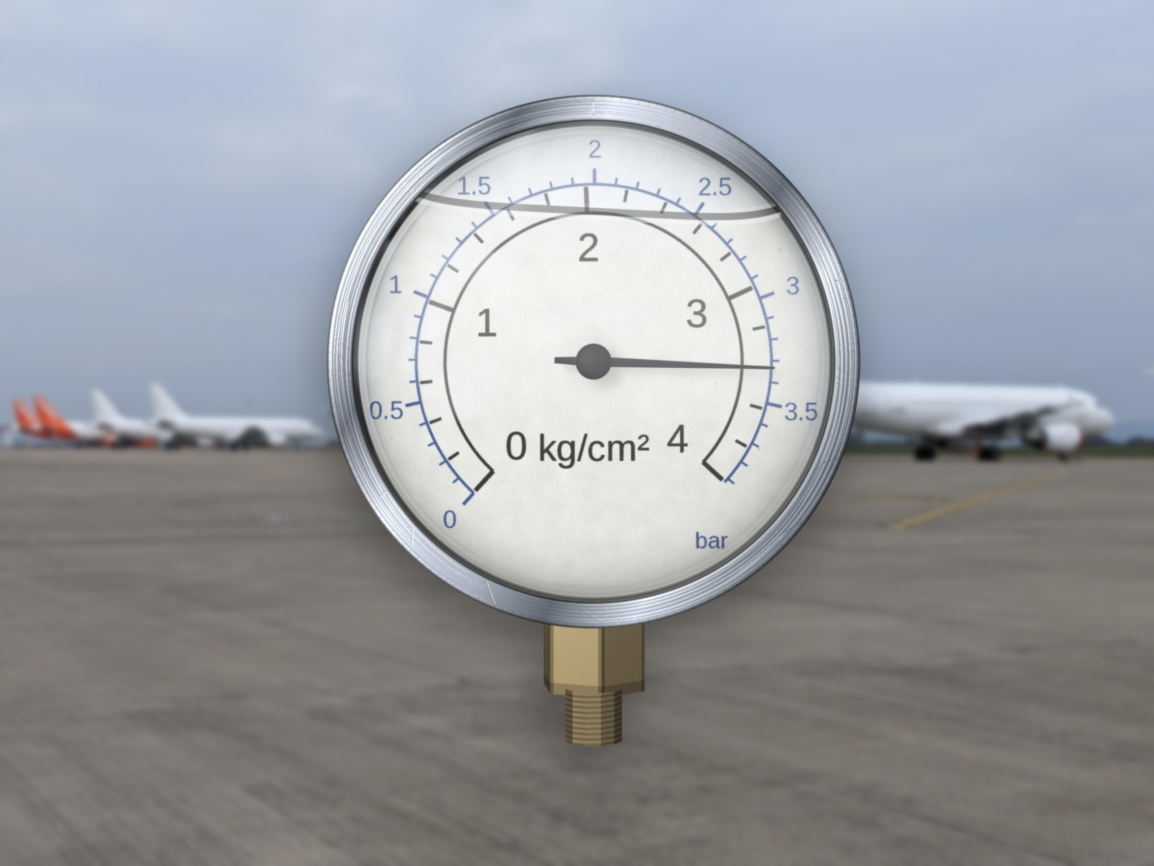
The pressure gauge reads 3.4 kg/cm²
